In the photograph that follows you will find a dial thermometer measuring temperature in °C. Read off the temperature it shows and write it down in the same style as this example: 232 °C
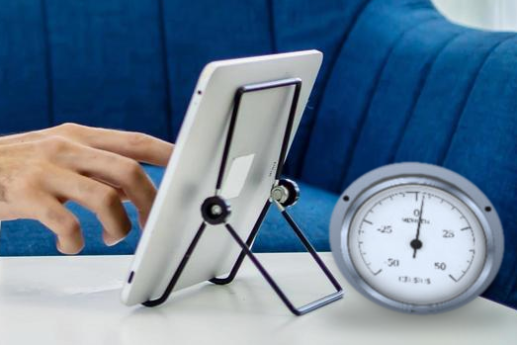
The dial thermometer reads 2.5 °C
